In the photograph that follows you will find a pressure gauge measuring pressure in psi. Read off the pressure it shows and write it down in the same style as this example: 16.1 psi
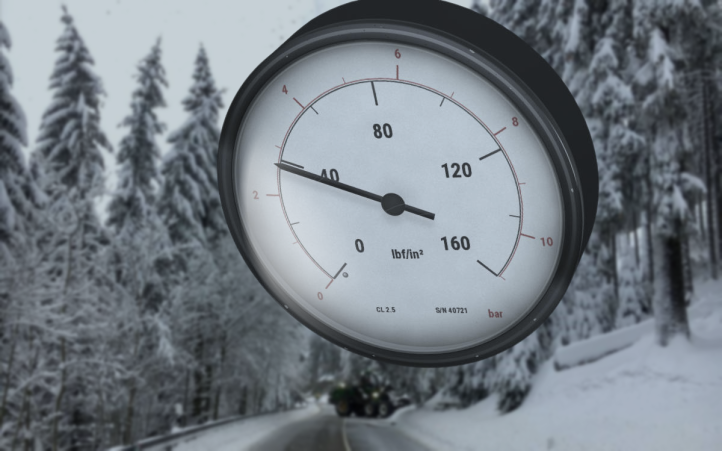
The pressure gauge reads 40 psi
